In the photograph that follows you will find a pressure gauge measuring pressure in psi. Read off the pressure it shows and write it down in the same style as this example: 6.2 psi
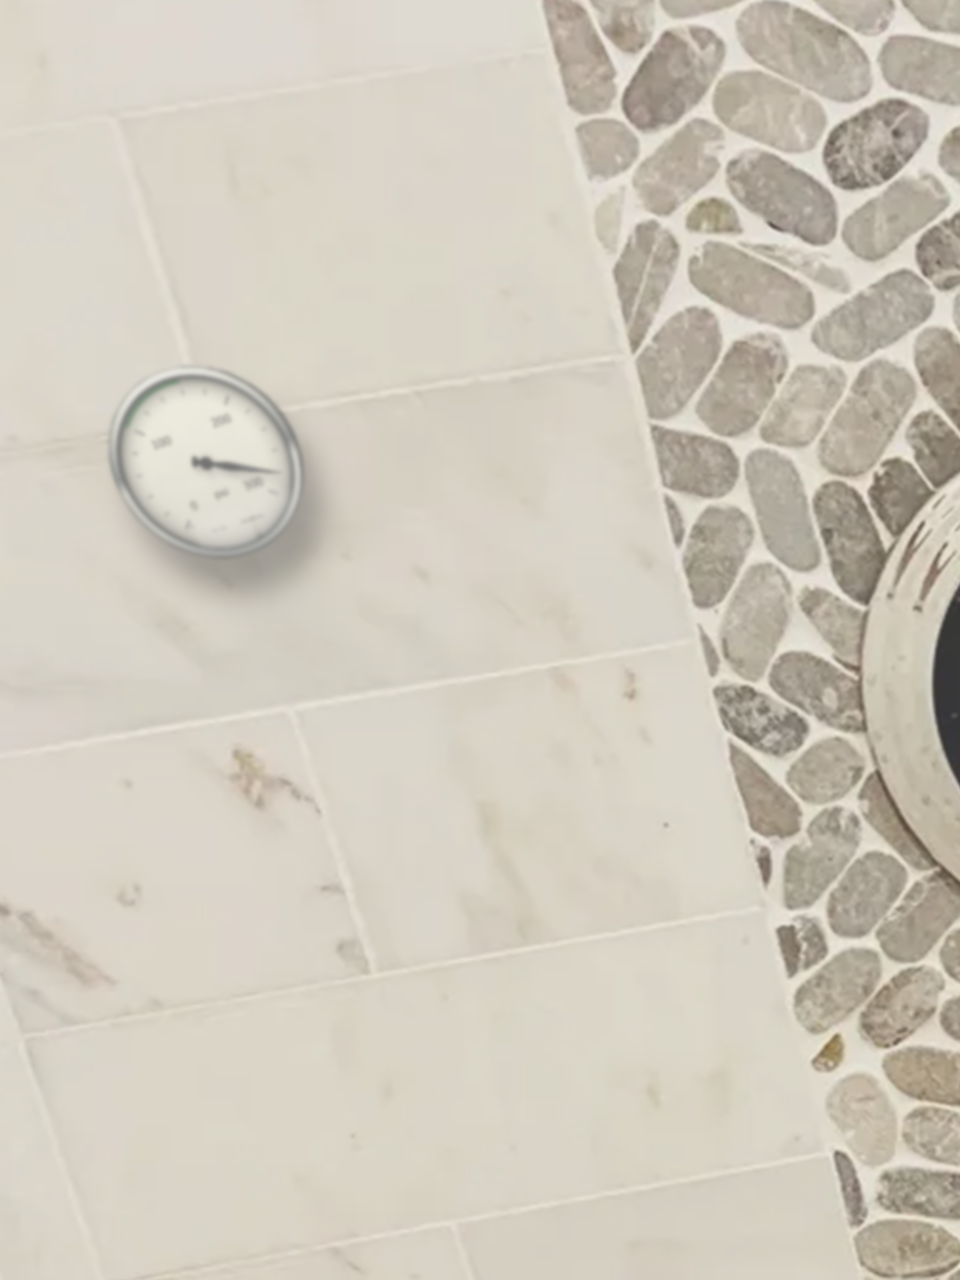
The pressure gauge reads 280 psi
